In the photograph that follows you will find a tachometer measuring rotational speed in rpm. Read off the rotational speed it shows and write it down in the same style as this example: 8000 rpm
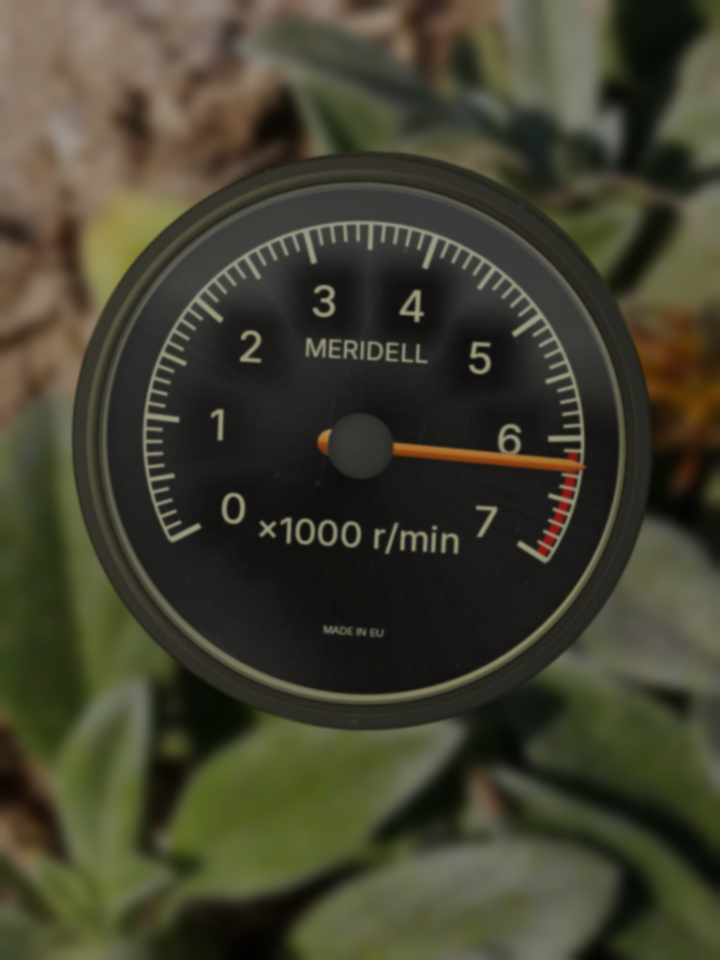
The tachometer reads 6200 rpm
